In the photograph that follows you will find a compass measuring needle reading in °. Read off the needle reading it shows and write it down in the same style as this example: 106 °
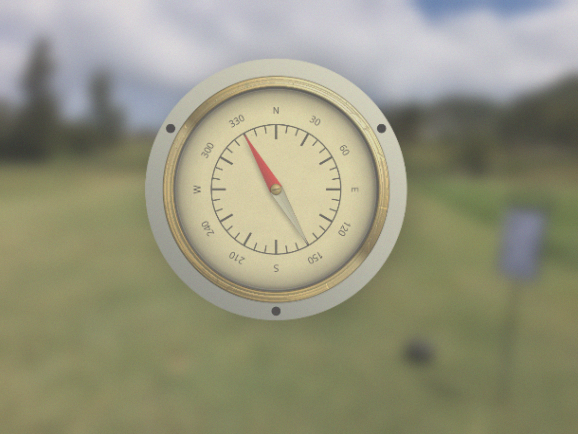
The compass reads 330 °
